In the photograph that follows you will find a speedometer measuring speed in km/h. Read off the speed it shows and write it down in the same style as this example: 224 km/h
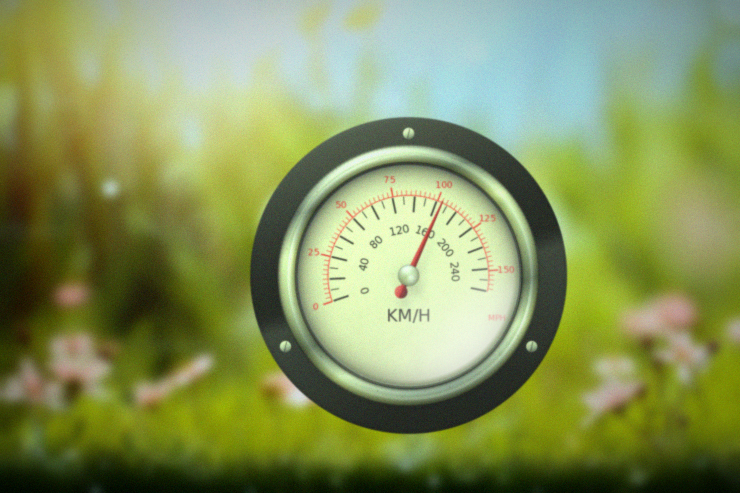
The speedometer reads 165 km/h
